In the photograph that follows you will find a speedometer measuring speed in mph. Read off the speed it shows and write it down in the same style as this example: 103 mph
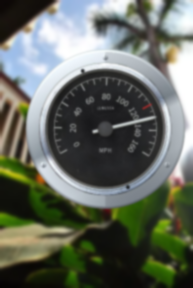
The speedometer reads 130 mph
